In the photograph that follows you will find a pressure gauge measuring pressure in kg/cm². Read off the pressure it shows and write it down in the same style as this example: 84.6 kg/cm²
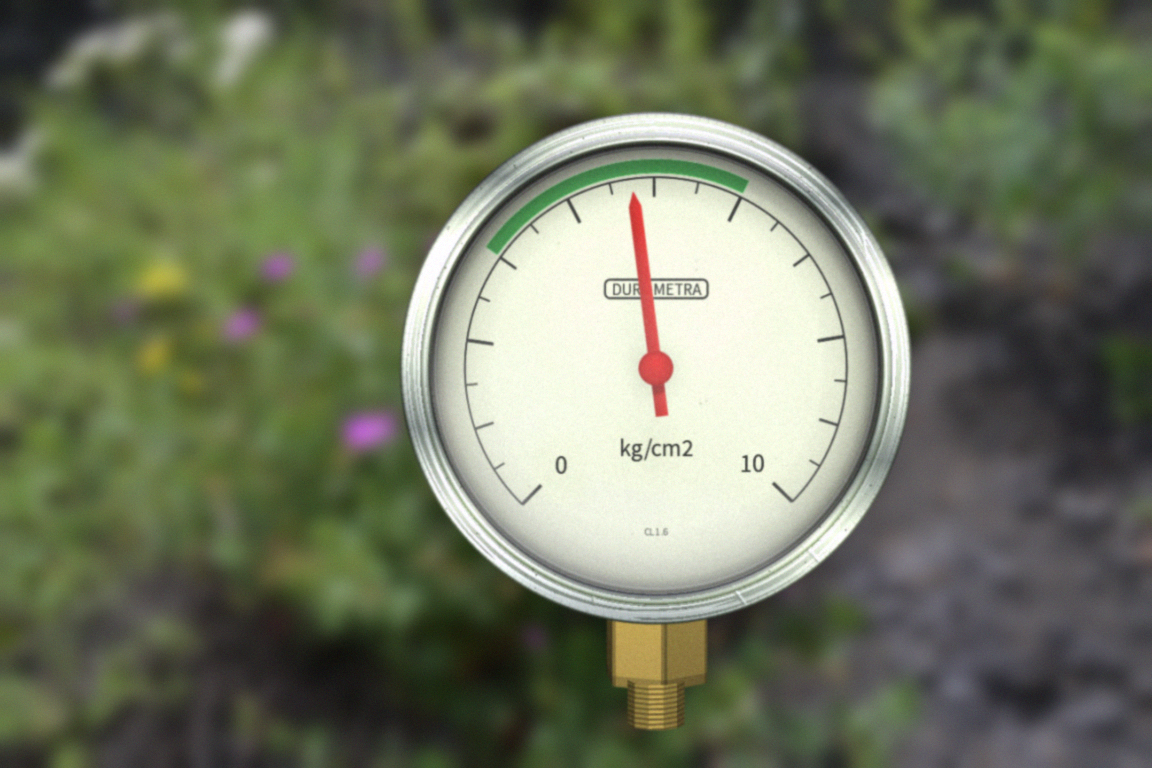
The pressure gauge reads 4.75 kg/cm²
